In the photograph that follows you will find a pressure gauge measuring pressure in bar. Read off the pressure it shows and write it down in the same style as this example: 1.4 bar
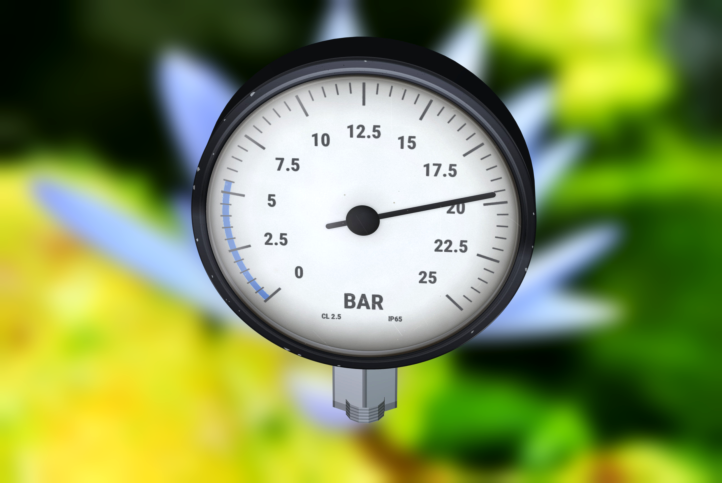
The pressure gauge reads 19.5 bar
